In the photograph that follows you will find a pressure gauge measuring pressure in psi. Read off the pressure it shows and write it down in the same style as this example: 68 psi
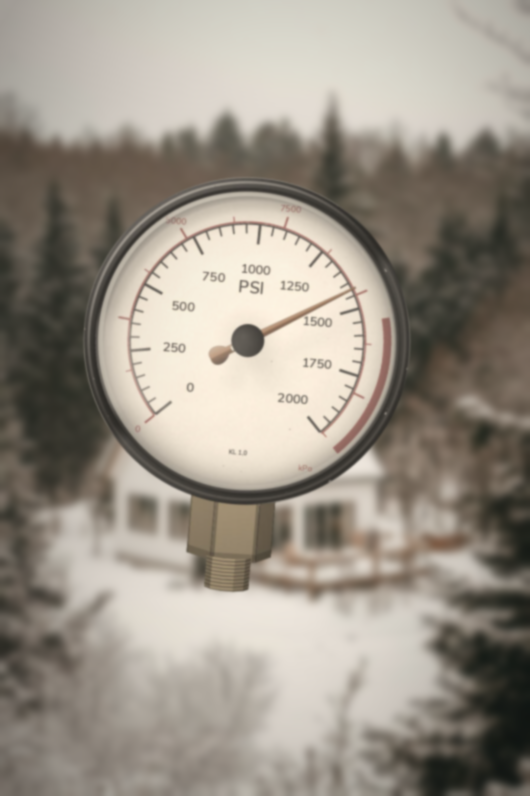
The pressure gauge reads 1425 psi
